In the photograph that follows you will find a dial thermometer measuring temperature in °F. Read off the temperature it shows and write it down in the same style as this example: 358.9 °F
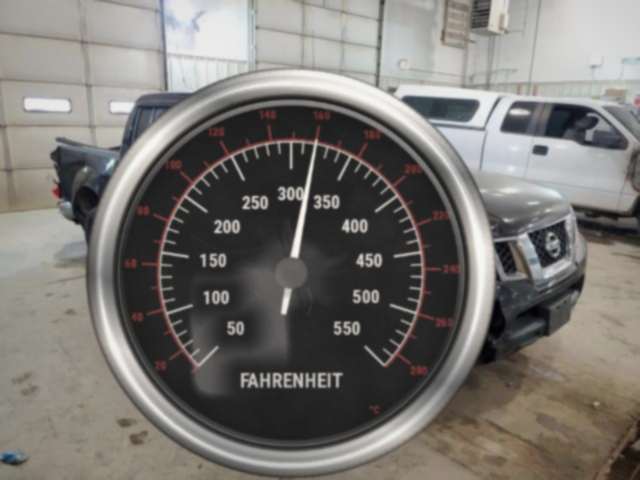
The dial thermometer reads 320 °F
